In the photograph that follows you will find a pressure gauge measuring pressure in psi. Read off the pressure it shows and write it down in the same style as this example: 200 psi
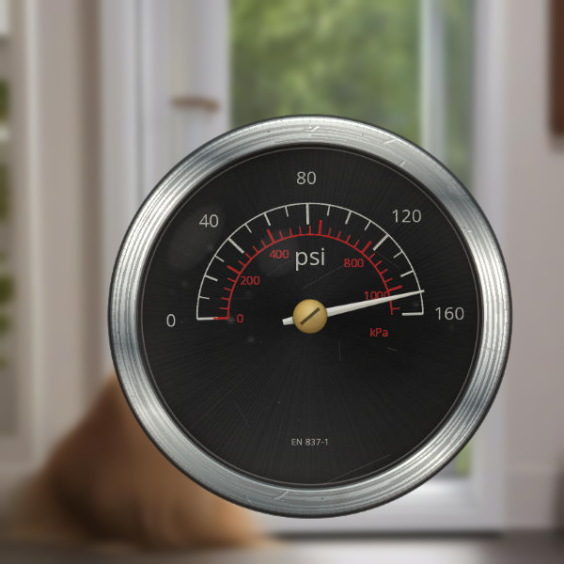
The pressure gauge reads 150 psi
